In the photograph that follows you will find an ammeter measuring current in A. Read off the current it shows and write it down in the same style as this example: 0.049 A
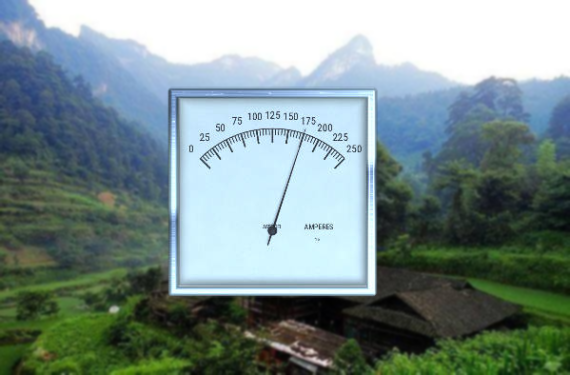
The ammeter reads 175 A
